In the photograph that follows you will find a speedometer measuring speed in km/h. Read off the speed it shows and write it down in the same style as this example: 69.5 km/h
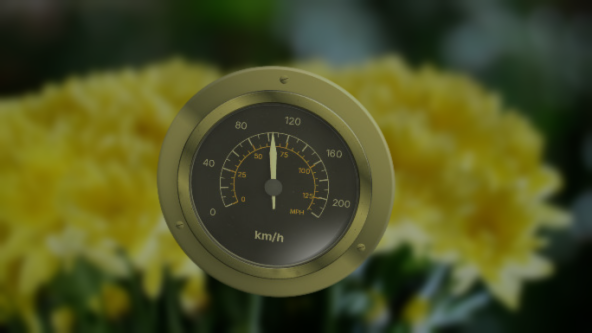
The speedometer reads 105 km/h
